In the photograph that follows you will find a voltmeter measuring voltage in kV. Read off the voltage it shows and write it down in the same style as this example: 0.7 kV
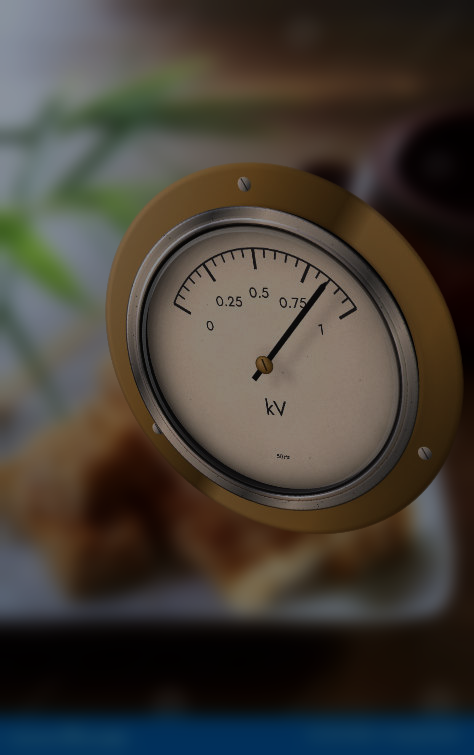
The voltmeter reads 0.85 kV
